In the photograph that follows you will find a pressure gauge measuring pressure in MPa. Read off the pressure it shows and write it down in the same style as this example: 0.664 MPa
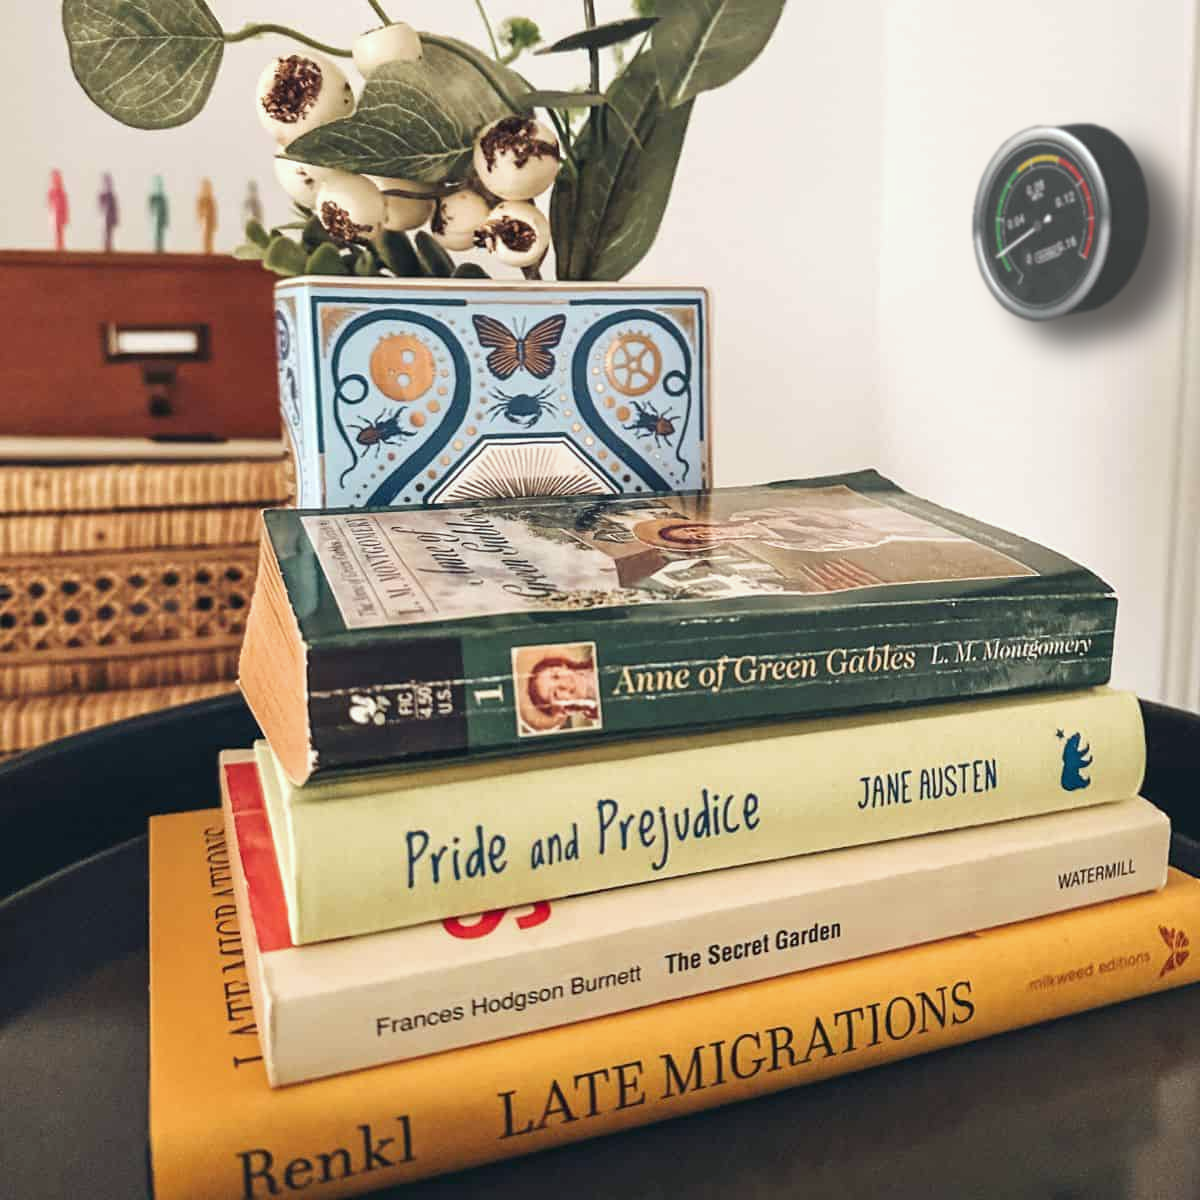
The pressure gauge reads 0.02 MPa
